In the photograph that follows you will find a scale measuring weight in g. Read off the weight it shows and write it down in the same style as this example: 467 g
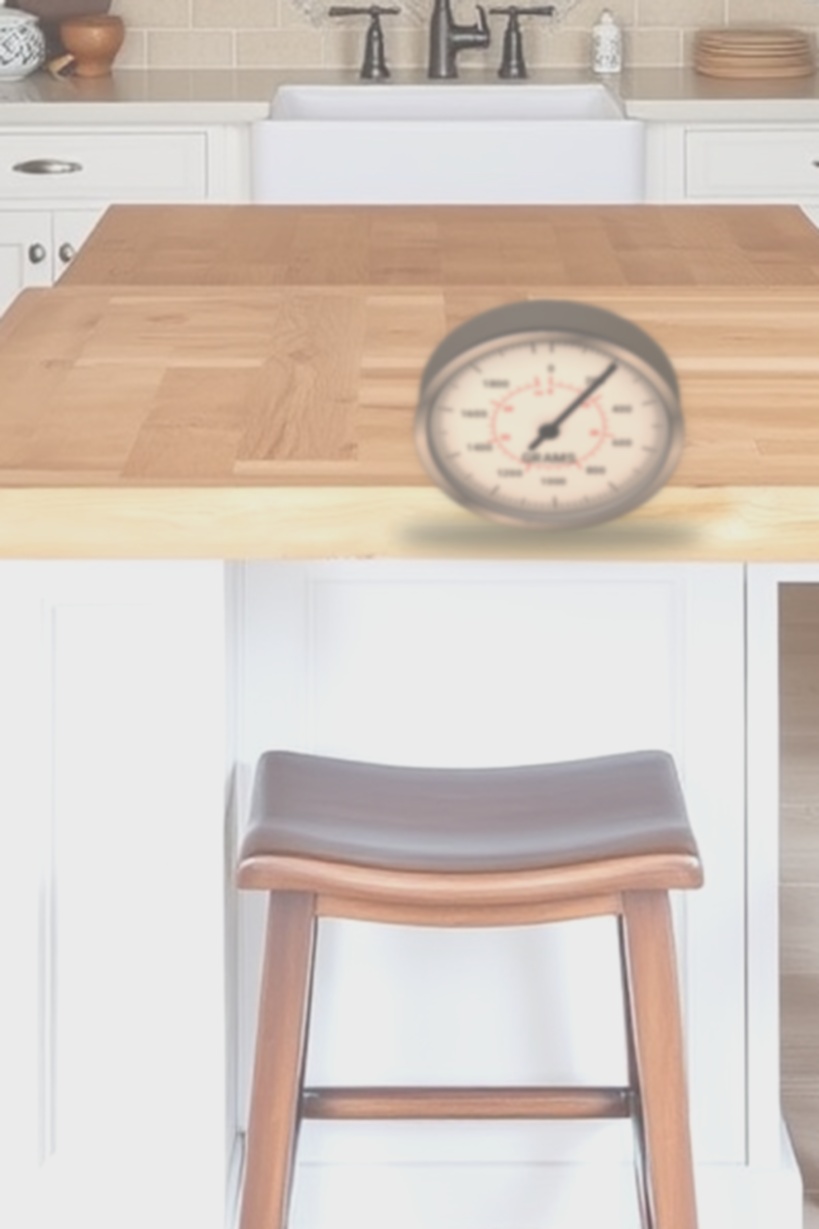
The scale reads 200 g
